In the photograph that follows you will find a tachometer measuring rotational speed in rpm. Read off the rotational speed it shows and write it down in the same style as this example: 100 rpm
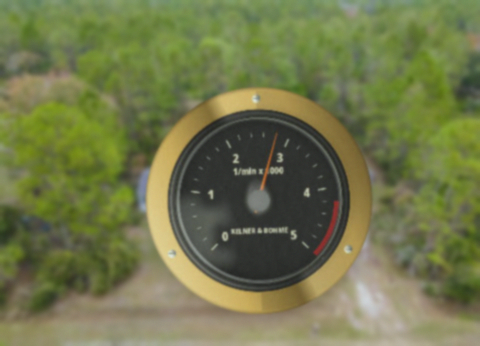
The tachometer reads 2800 rpm
